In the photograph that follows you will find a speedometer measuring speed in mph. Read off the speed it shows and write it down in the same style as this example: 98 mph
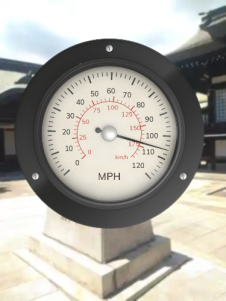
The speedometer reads 106 mph
